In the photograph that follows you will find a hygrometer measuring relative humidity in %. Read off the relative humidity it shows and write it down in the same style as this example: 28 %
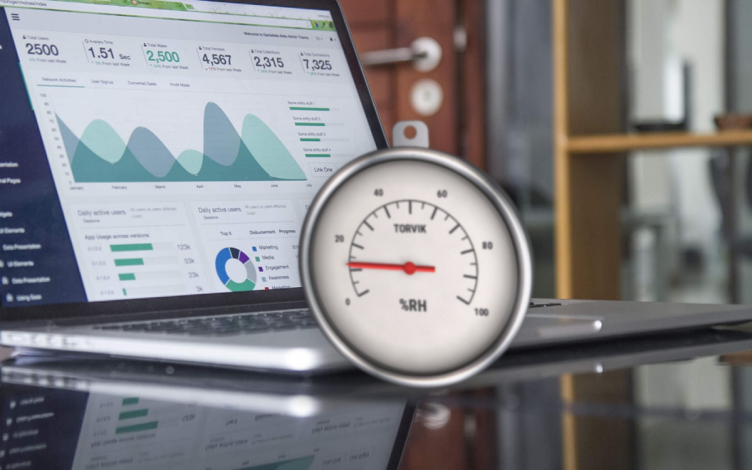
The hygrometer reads 12.5 %
